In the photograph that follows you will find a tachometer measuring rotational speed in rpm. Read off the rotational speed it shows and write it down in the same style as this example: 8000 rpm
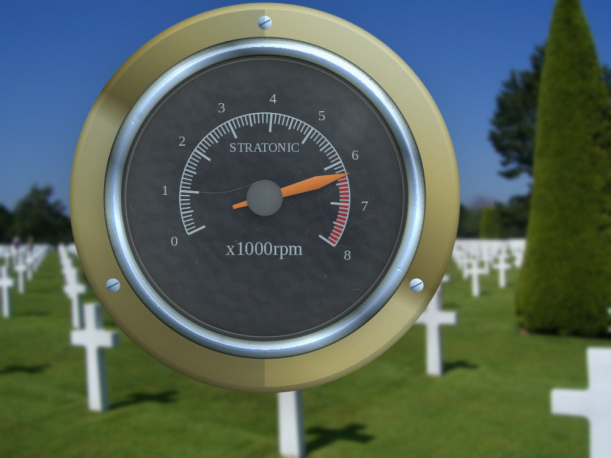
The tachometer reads 6300 rpm
